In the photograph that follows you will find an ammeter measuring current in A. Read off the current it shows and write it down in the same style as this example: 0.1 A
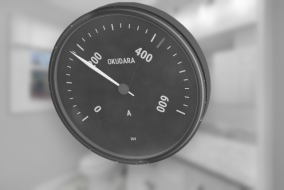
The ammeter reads 180 A
